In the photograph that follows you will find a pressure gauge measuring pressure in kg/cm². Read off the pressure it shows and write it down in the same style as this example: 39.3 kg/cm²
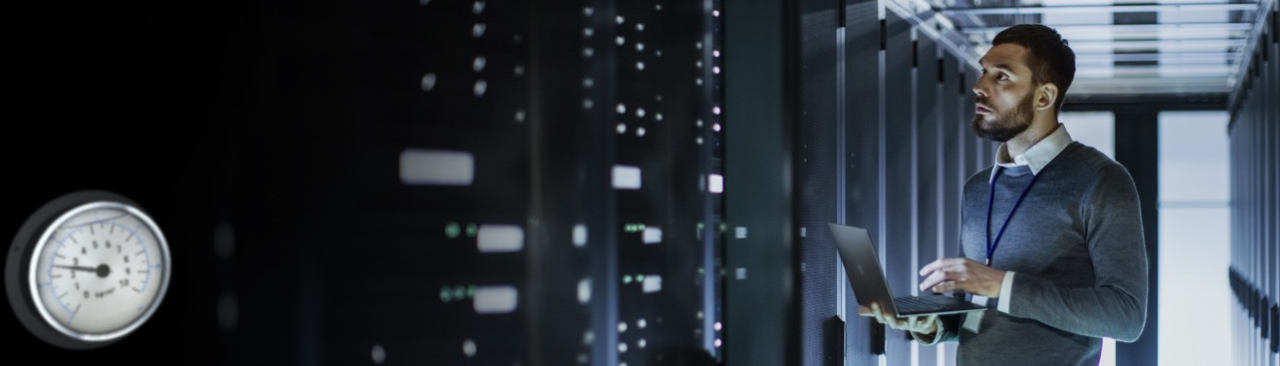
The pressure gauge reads 2.5 kg/cm²
